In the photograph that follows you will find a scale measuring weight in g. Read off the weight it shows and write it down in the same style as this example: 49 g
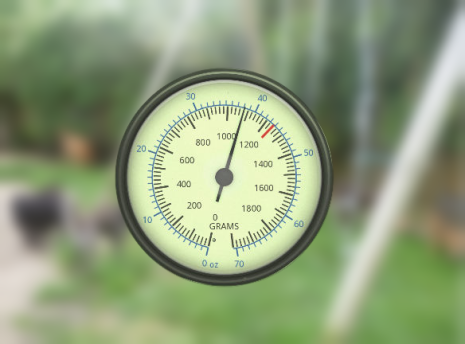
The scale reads 1080 g
